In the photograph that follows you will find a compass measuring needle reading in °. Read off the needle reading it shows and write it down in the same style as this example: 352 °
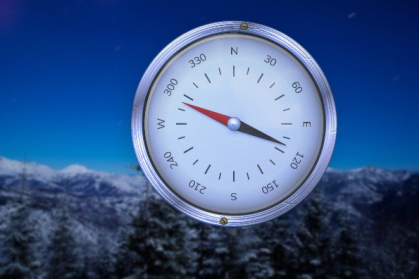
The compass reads 292.5 °
